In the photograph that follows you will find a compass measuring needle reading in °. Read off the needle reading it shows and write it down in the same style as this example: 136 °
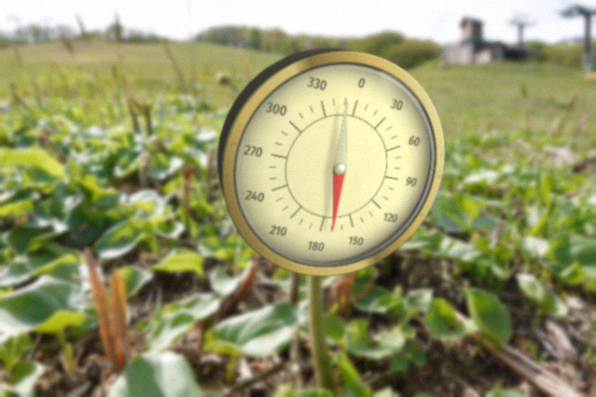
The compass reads 170 °
